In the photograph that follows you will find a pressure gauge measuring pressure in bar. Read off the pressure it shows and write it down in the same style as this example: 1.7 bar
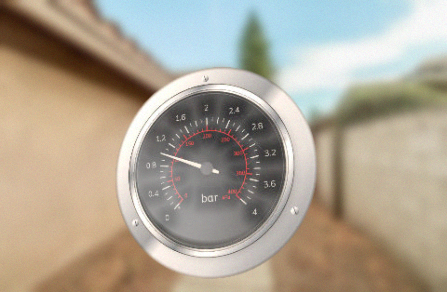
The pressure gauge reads 1 bar
